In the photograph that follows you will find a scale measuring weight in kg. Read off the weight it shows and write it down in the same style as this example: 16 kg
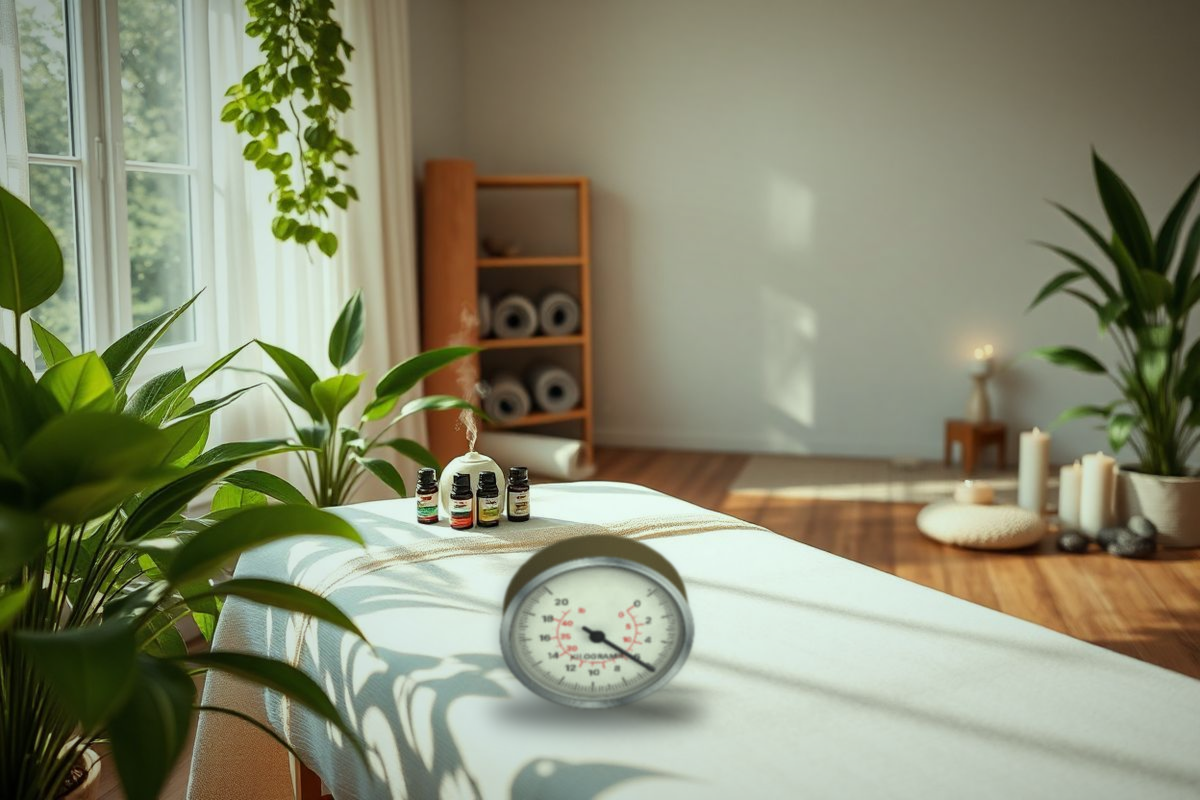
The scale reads 6 kg
